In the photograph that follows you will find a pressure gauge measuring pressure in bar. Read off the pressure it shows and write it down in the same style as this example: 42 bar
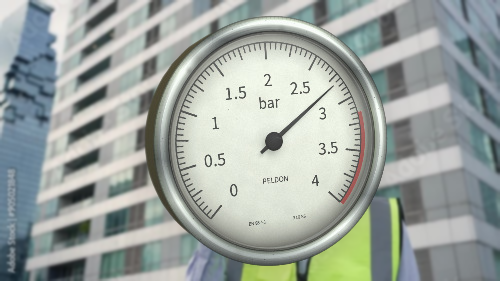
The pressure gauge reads 2.8 bar
